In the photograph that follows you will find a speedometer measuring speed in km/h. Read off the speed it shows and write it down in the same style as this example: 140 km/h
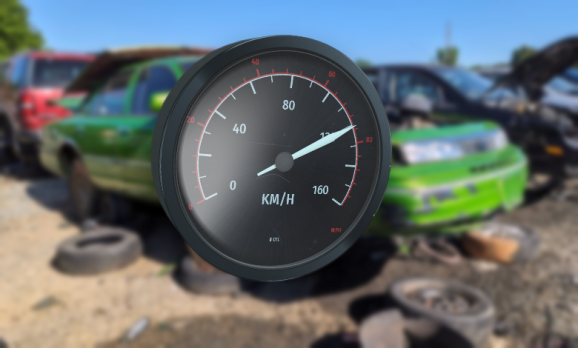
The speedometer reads 120 km/h
